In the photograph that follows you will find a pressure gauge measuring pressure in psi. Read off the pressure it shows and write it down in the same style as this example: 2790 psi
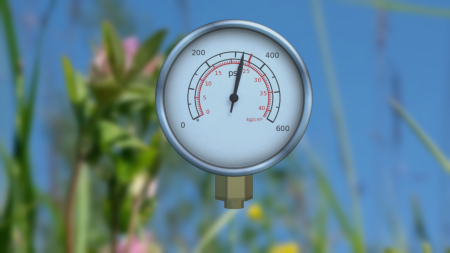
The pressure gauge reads 325 psi
